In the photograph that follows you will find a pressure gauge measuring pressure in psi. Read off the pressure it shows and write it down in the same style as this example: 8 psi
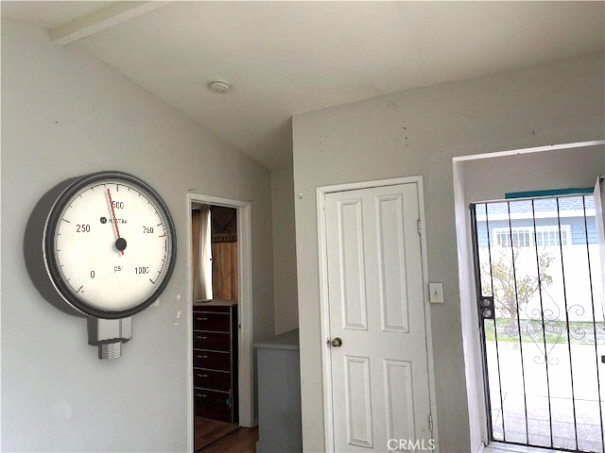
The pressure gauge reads 450 psi
